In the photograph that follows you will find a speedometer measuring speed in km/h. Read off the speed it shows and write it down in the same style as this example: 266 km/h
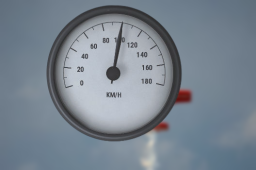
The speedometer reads 100 km/h
